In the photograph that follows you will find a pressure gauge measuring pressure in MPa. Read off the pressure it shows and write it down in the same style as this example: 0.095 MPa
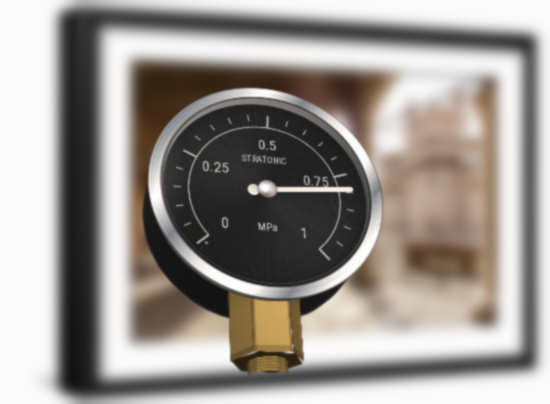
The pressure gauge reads 0.8 MPa
